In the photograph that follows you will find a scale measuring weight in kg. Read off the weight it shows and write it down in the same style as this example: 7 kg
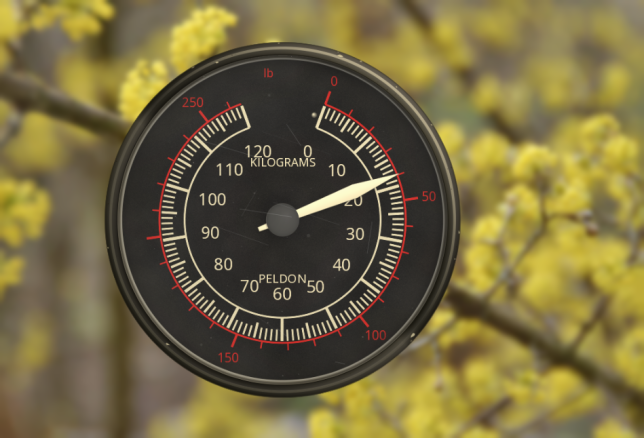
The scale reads 18 kg
